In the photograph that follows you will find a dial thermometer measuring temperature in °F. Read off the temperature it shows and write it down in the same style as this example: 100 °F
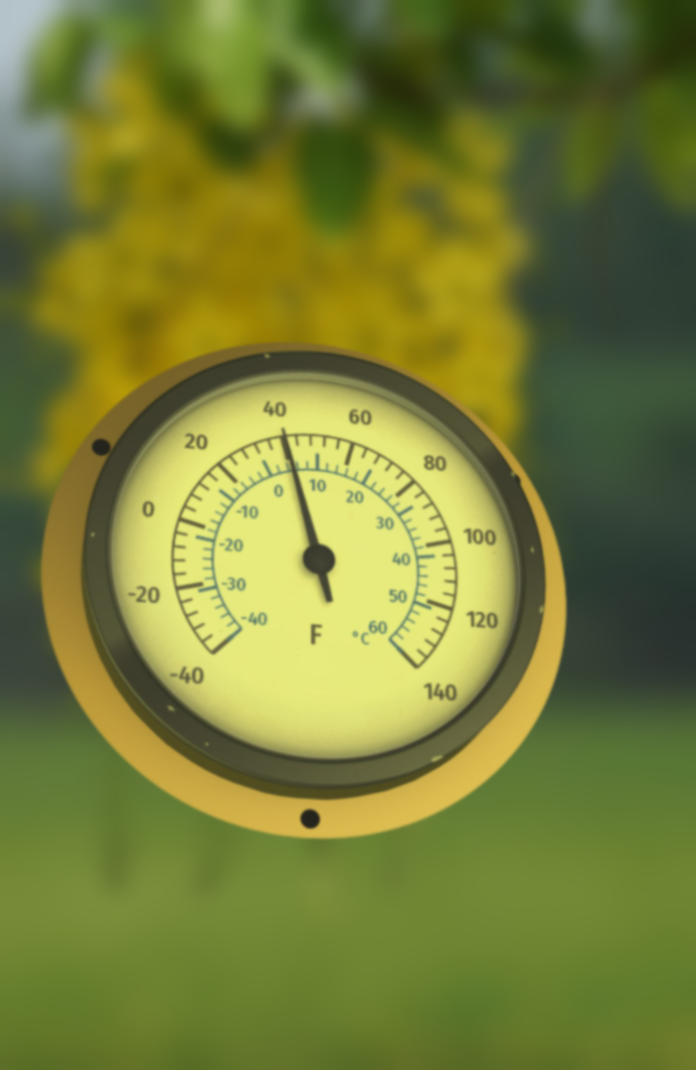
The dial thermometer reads 40 °F
